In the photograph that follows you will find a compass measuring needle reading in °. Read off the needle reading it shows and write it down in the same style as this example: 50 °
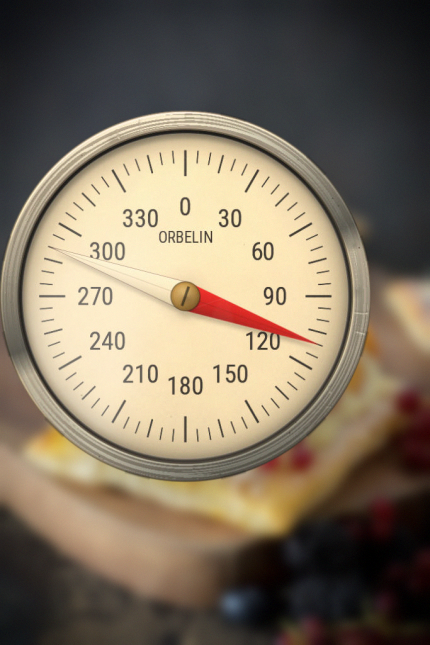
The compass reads 110 °
